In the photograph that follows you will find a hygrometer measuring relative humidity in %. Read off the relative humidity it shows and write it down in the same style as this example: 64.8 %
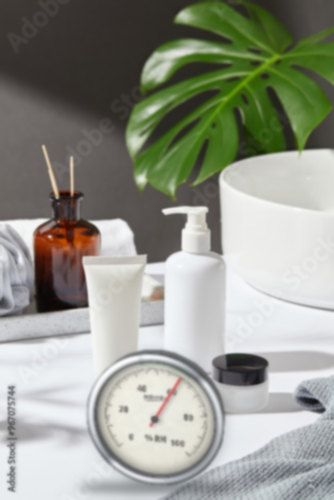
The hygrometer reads 60 %
